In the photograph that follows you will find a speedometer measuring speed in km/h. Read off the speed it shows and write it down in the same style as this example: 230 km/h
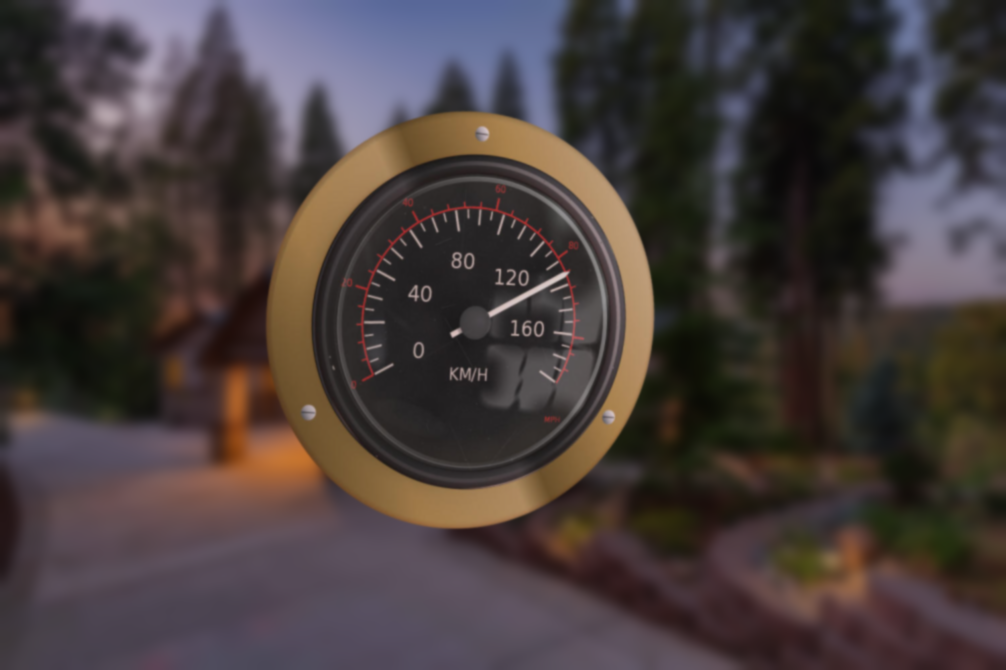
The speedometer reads 135 km/h
